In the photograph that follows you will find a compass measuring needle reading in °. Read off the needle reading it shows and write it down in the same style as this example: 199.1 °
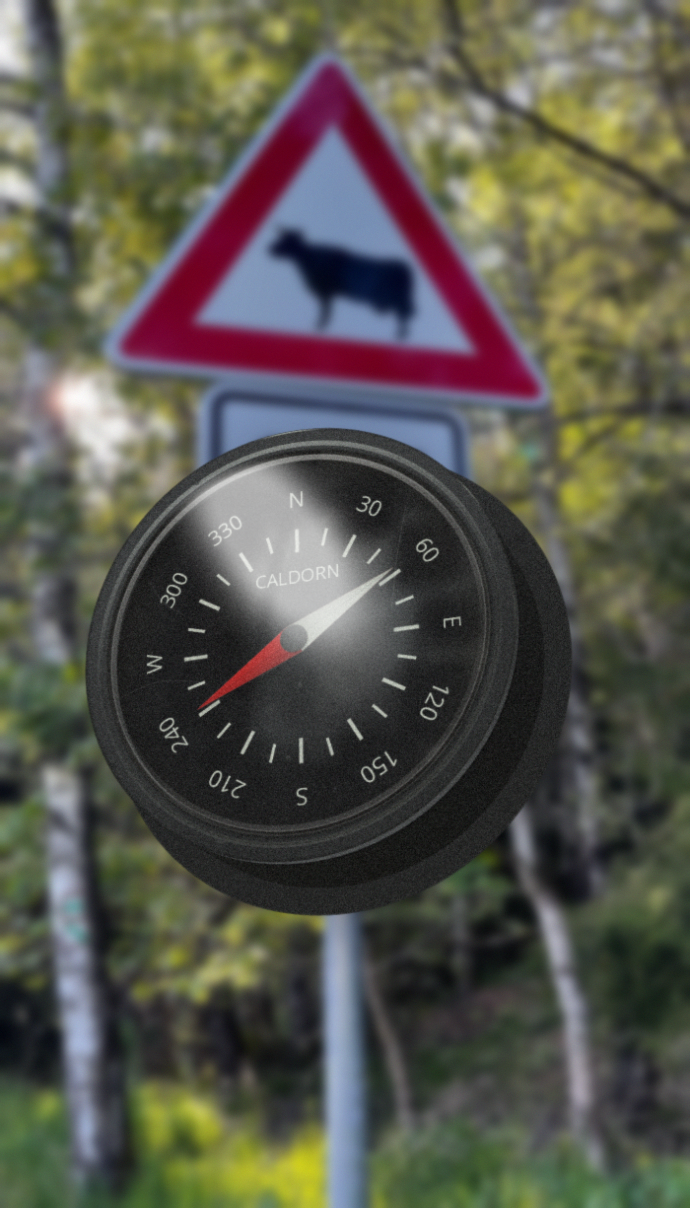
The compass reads 240 °
